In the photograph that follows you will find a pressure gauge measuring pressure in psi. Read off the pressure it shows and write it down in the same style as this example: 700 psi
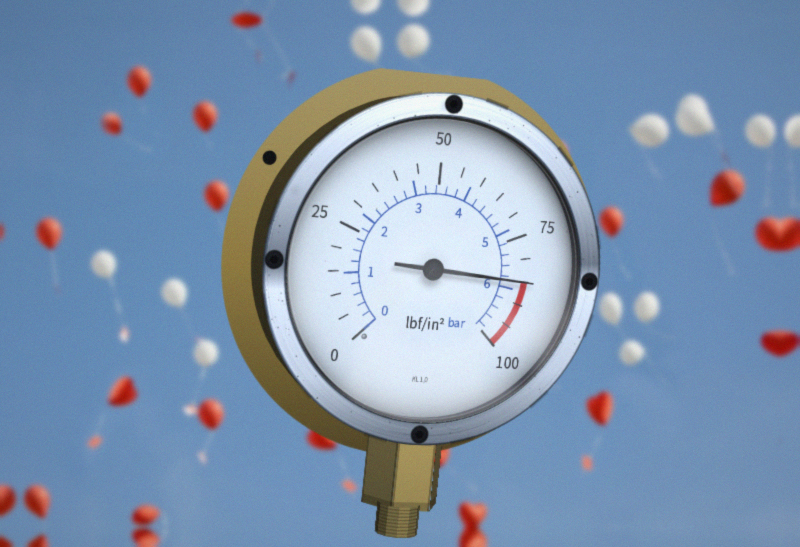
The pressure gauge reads 85 psi
